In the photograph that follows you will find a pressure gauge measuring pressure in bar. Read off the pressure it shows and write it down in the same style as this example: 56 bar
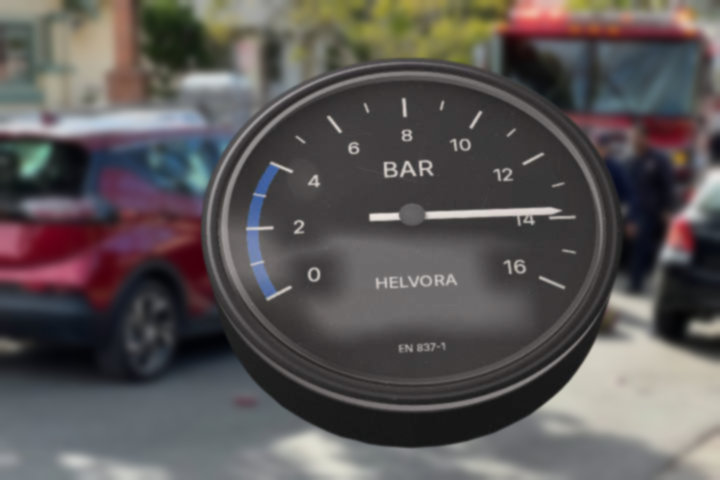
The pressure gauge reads 14 bar
